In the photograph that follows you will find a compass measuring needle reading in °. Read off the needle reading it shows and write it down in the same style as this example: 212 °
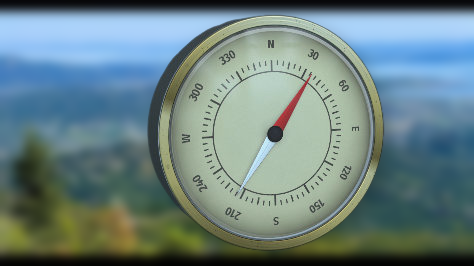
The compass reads 35 °
